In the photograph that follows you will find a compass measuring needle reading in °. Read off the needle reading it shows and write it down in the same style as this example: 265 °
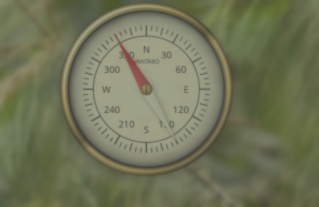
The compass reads 330 °
